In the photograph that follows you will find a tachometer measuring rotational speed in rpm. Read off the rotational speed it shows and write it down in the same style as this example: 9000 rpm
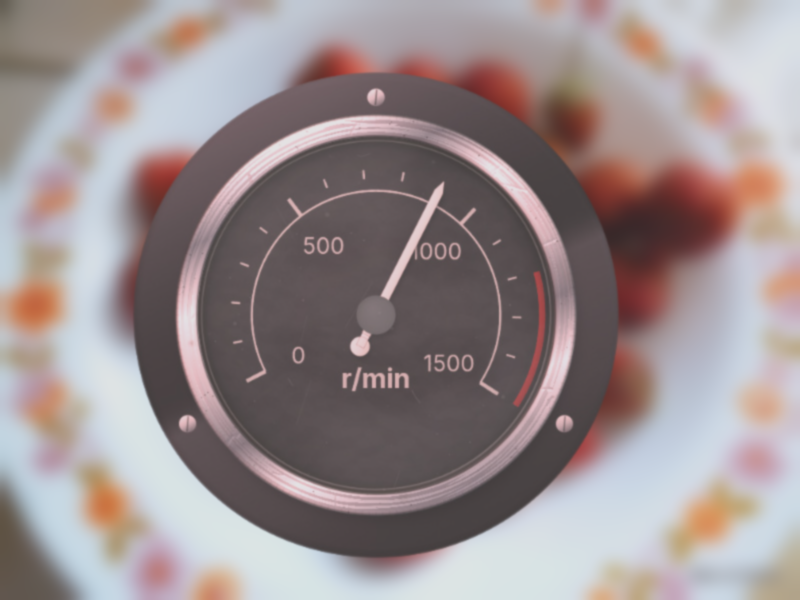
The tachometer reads 900 rpm
